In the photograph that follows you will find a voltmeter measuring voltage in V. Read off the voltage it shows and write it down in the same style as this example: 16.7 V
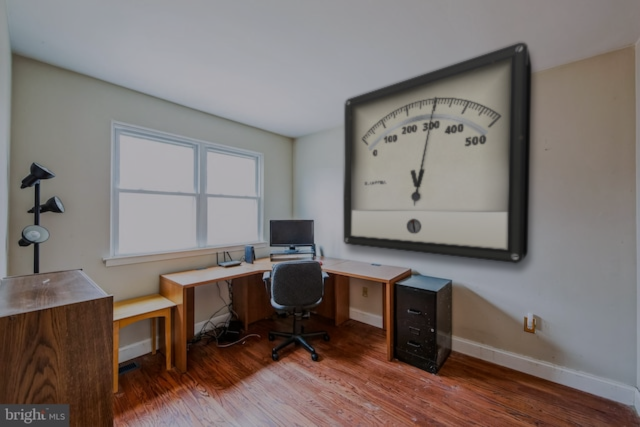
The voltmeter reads 300 V
